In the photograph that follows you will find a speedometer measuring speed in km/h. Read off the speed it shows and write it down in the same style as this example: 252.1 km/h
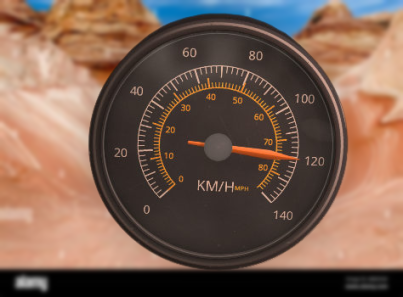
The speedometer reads 120 km/h
